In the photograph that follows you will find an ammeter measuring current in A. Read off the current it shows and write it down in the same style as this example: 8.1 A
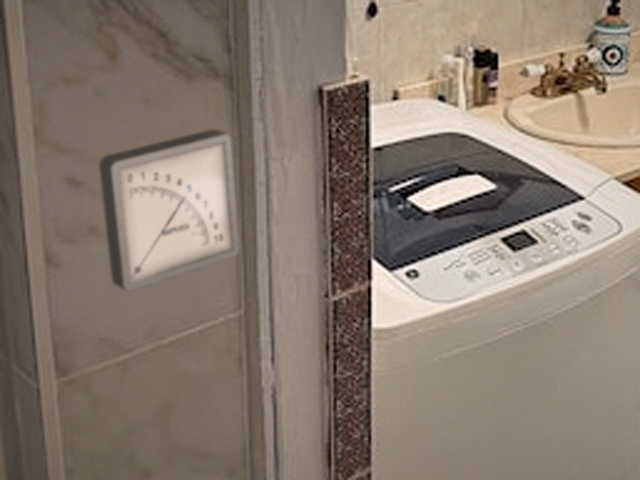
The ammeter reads 5 A
